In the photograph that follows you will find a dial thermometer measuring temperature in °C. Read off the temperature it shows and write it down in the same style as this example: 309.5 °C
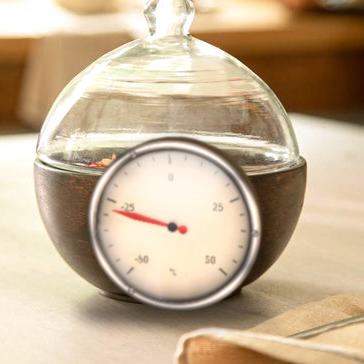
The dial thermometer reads -27.5 °C
